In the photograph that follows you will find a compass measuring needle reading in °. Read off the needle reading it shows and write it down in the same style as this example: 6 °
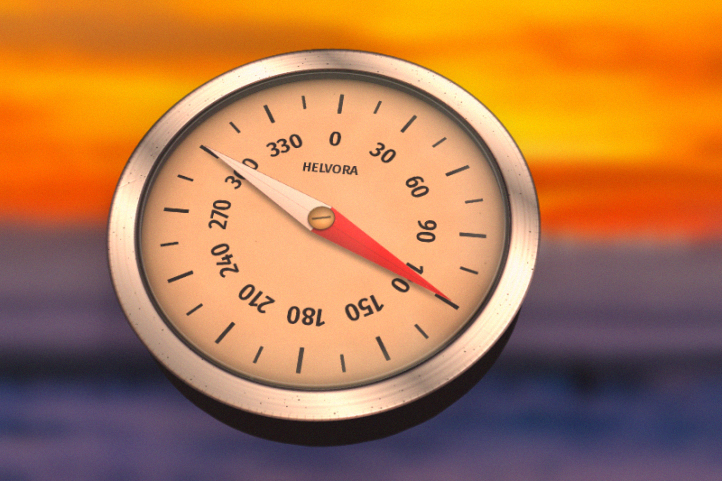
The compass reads 120 °
